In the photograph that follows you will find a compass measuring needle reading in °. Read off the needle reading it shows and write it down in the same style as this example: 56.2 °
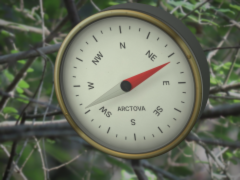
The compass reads 65 °
